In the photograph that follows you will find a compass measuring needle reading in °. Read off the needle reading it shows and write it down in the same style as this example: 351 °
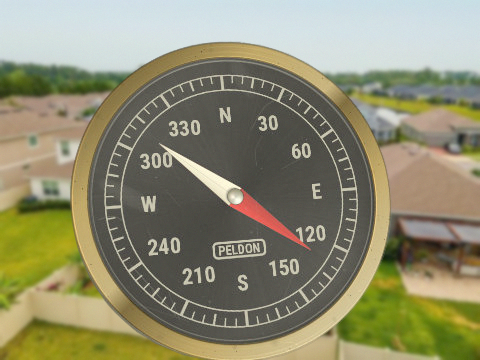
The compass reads 130 °
